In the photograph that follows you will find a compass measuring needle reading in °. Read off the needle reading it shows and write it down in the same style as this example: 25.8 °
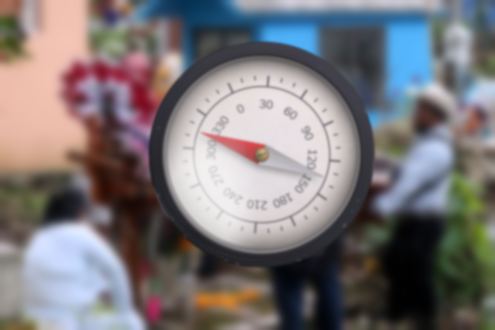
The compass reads 315 °
